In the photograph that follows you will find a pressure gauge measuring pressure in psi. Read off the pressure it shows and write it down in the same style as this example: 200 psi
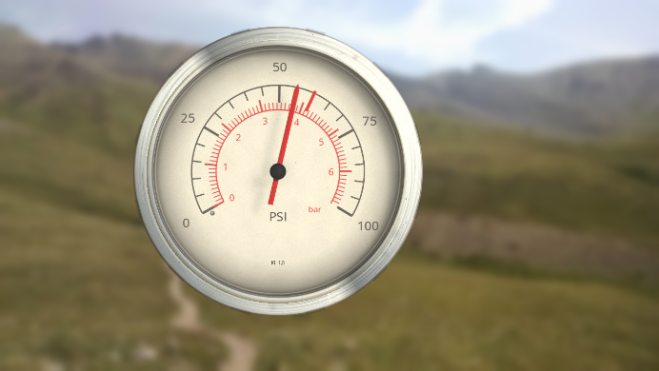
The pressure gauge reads 55 psi
